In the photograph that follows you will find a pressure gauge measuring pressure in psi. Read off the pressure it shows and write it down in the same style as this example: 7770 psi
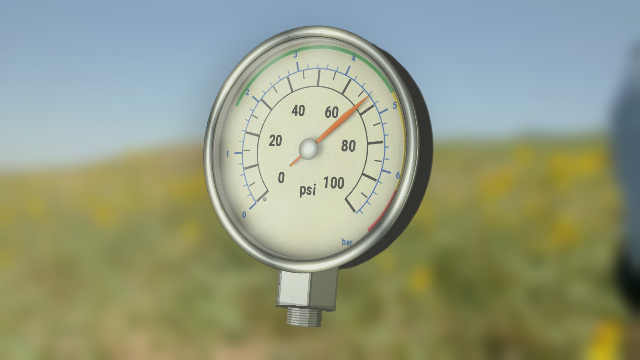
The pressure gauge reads 67.5 psi
